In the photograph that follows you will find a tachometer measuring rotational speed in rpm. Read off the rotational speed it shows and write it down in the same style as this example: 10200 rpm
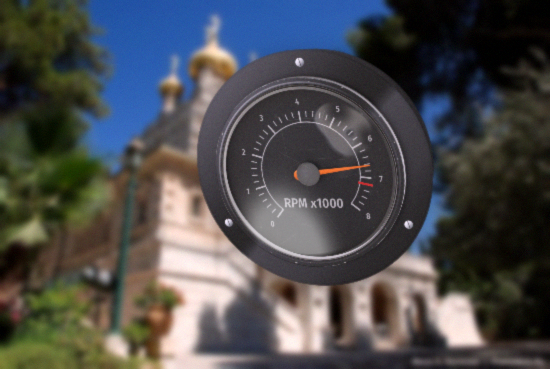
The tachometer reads 6600 rpm
